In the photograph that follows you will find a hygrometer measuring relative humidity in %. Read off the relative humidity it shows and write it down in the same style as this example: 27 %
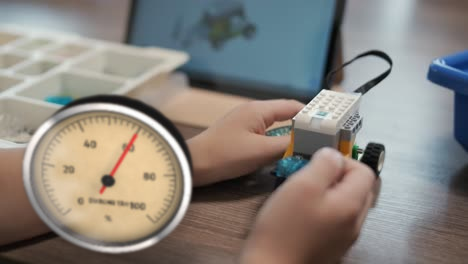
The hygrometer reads 60 %
